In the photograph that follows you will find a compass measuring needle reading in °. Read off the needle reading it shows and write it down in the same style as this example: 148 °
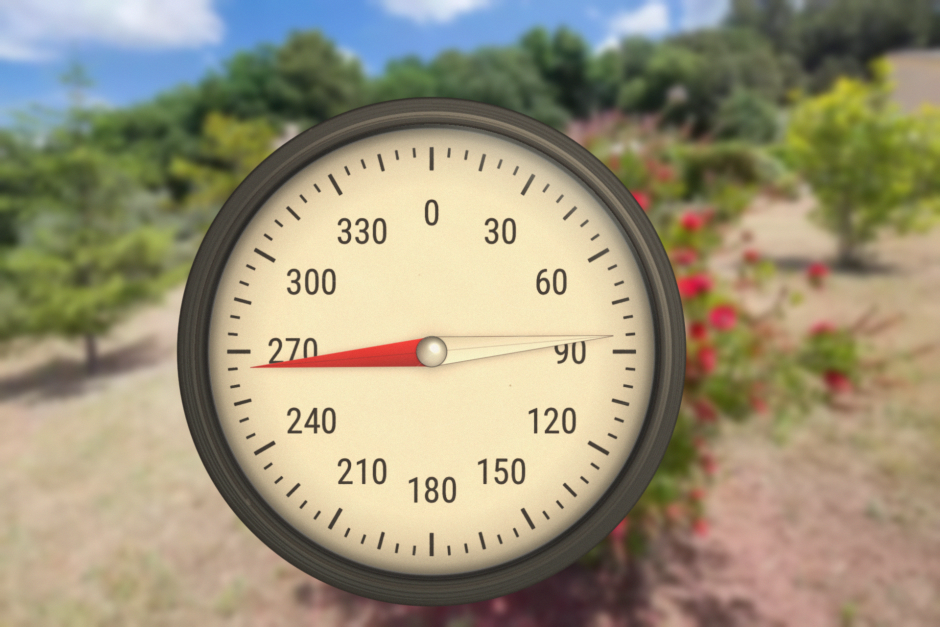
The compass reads 265 °
